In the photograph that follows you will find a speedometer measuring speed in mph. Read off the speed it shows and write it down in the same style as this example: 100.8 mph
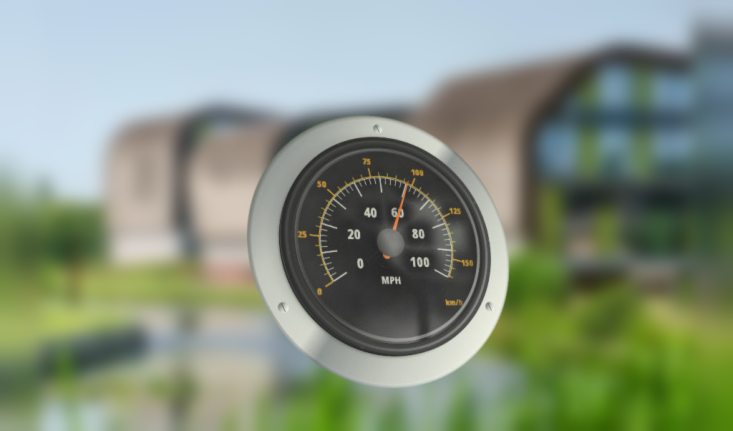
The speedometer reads 60 mph
